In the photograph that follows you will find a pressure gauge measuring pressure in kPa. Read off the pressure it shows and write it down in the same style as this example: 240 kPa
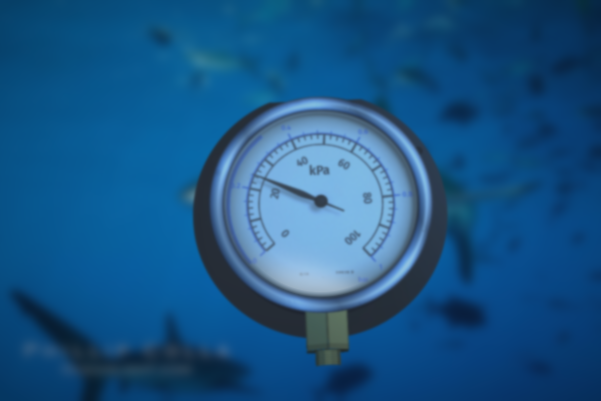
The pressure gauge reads 24 kPa
